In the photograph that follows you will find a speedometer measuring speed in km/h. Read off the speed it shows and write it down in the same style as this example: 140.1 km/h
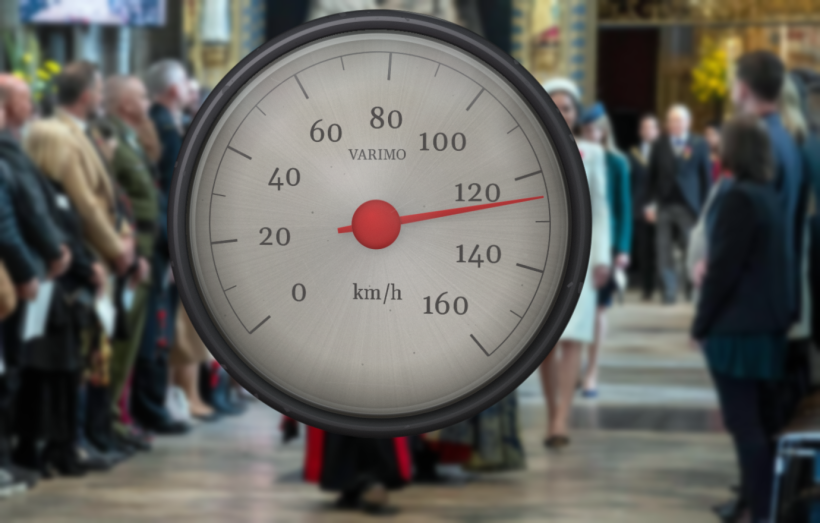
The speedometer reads 125 km/h
